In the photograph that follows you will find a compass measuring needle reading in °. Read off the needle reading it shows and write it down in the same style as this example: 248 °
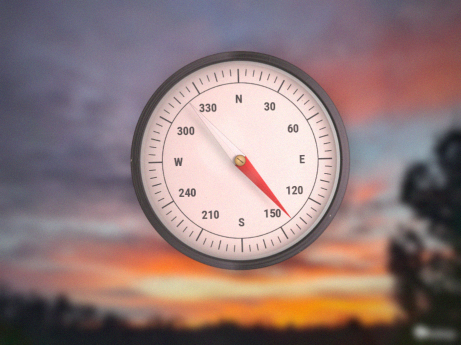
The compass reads 140 °
